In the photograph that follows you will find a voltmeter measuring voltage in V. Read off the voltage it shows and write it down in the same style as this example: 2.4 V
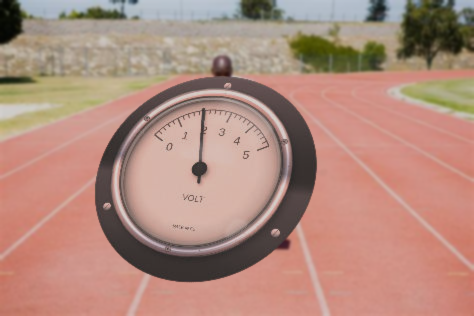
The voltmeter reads 2 V
